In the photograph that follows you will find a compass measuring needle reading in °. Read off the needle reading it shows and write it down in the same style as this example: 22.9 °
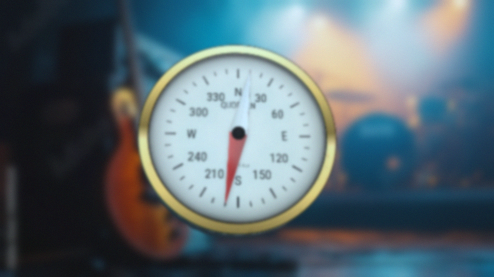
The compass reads 190 °
